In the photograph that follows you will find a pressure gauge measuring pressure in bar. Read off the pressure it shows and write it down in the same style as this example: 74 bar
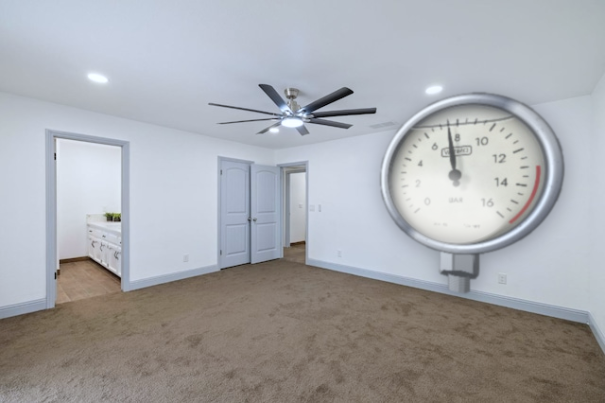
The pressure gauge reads 7.5 bar
